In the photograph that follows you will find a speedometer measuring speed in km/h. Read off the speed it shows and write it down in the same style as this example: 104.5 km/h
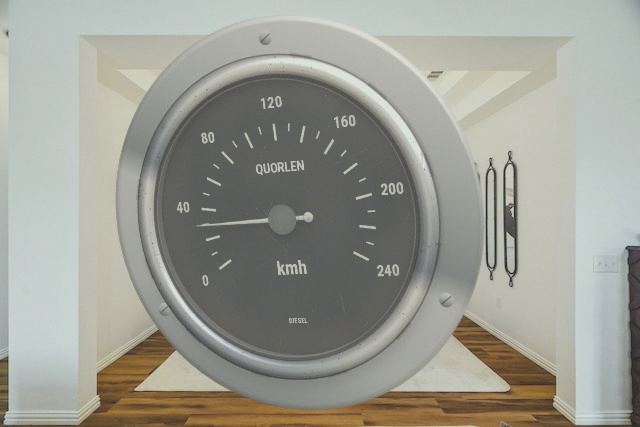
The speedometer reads 30 km/h
